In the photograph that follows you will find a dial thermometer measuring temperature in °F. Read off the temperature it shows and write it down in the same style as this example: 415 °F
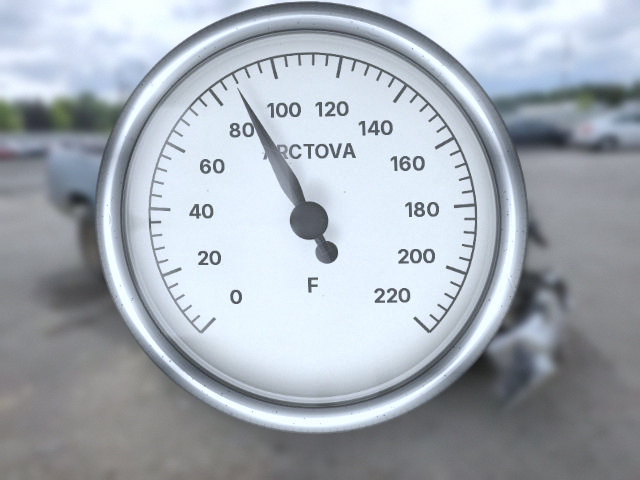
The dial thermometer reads 88 °F
